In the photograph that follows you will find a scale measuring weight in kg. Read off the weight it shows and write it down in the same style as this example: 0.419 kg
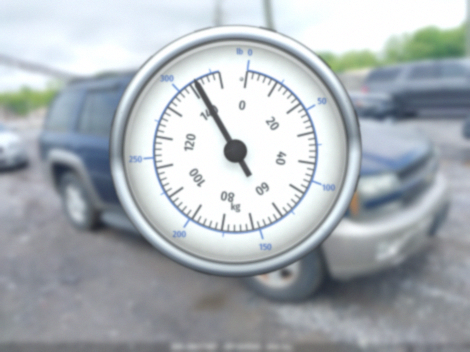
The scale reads 142 kg
